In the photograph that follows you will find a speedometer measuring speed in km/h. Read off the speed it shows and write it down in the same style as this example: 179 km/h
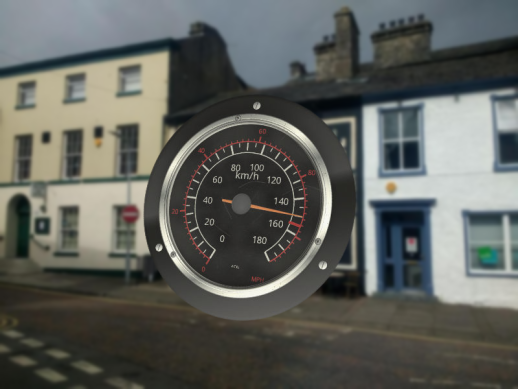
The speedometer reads 150 km/h
